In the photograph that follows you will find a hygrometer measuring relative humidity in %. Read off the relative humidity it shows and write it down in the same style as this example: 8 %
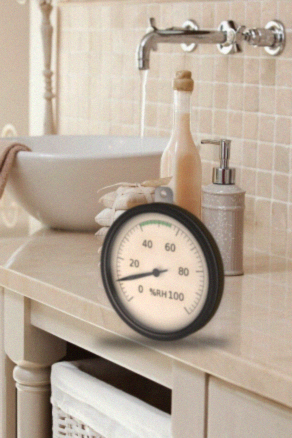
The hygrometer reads 10 %
